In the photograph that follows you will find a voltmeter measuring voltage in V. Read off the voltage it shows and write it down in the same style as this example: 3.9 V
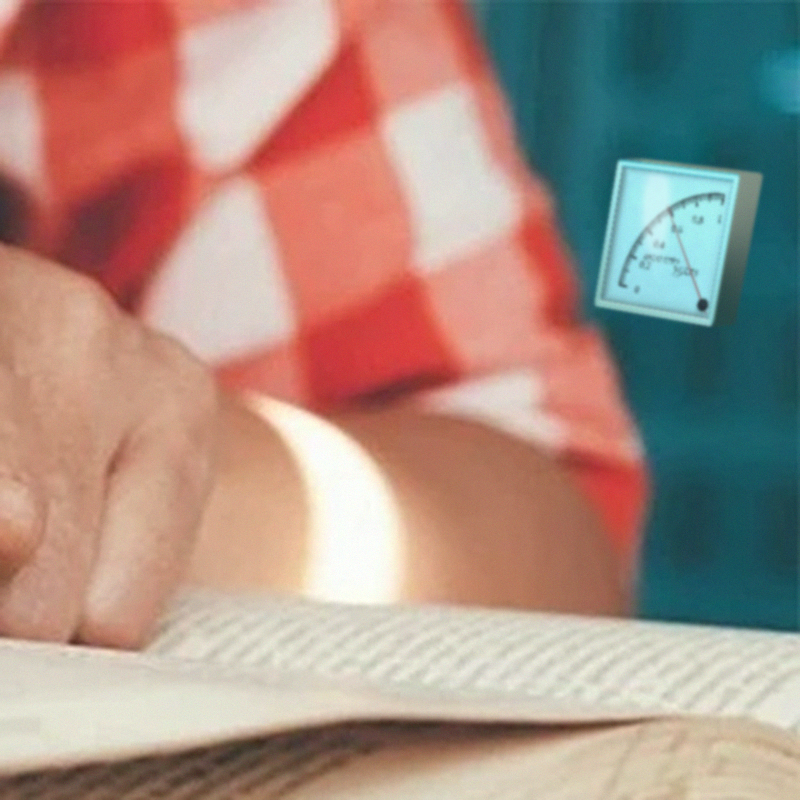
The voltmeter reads 0.6 V
